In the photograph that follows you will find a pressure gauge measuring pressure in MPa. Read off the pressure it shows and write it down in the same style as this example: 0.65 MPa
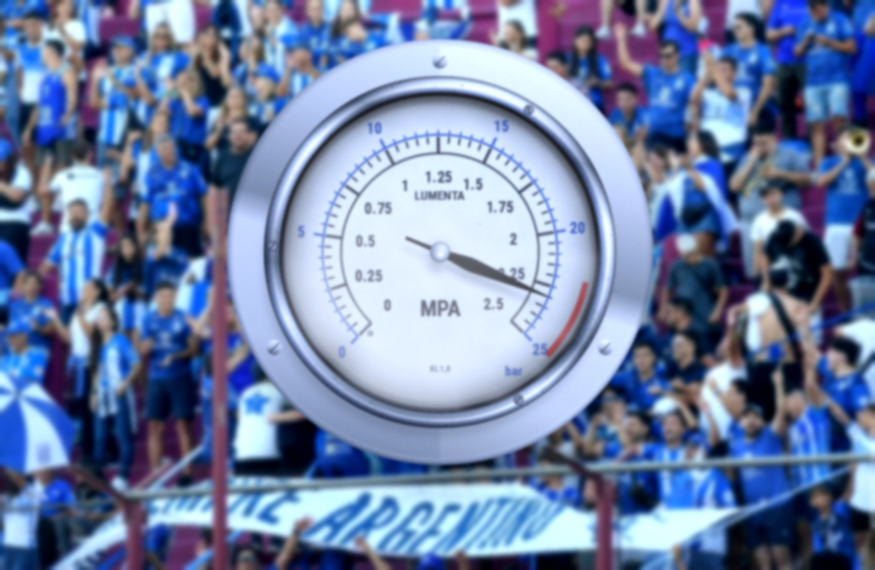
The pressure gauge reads 2.3 MPa
